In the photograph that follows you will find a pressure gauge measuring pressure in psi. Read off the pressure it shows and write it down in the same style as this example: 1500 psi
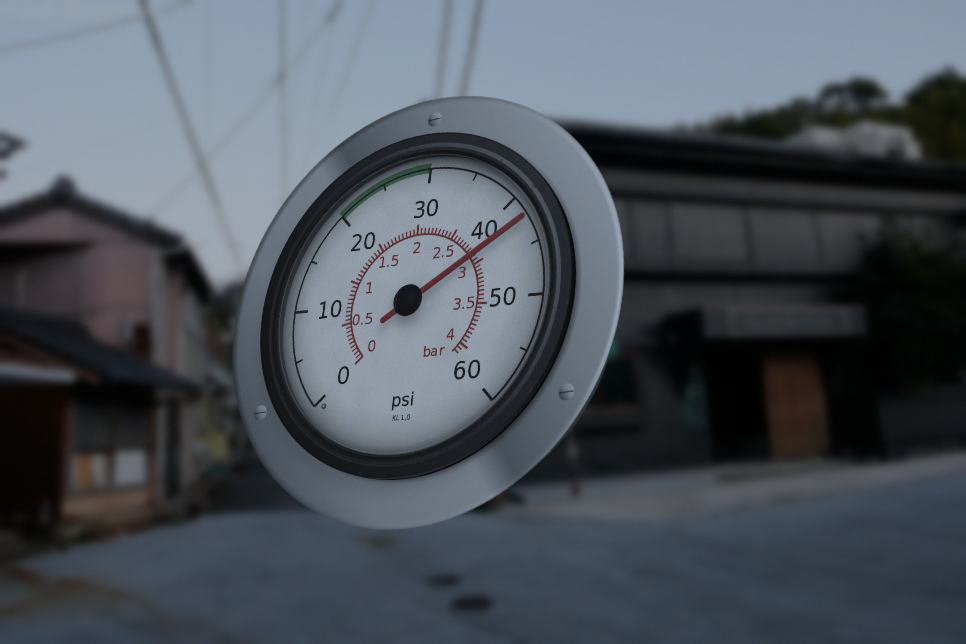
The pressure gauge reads 42.5 psi
